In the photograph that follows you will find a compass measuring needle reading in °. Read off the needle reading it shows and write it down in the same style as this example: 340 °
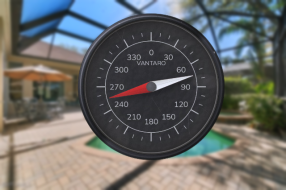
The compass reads 255 °
